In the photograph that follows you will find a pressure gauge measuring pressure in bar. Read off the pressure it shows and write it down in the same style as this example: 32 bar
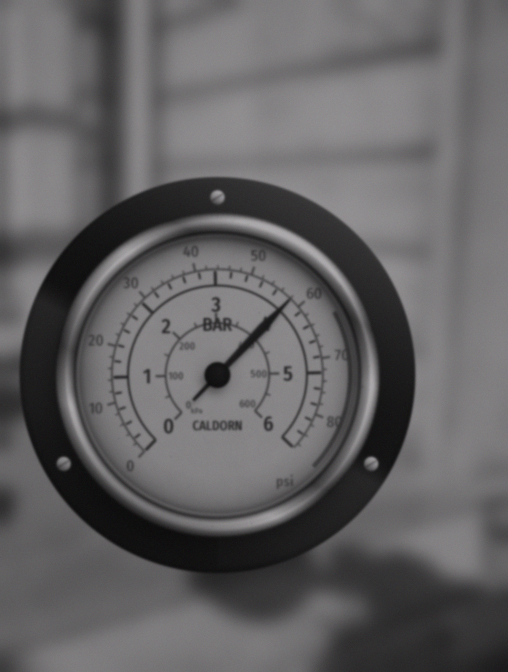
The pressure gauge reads 4 bar
